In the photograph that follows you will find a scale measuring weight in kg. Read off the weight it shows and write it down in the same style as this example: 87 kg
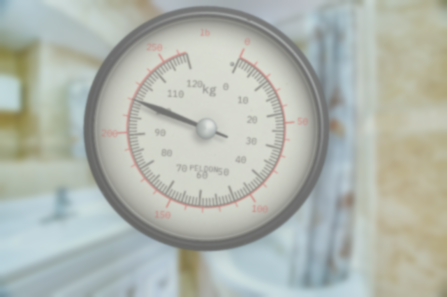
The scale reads 100 kg
